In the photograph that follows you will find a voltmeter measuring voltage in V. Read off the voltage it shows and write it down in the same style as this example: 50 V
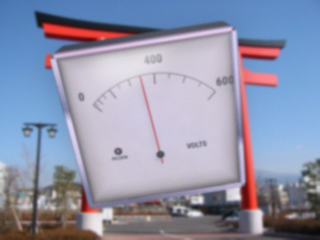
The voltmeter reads 350 V
